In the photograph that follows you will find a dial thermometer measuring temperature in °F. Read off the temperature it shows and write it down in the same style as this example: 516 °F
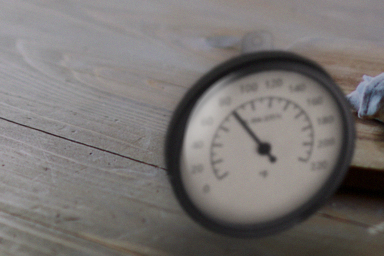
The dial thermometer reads 80 °F
